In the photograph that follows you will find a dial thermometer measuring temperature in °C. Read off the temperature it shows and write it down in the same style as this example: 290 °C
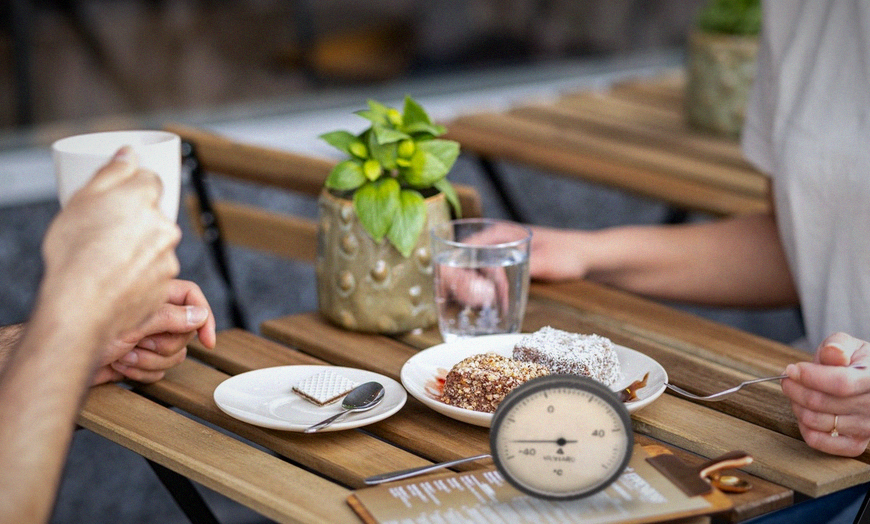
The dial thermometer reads -30 °C
